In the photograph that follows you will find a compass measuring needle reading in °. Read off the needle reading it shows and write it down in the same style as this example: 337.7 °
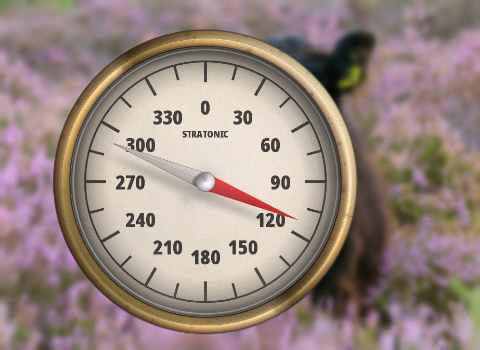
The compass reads 112.5 °
